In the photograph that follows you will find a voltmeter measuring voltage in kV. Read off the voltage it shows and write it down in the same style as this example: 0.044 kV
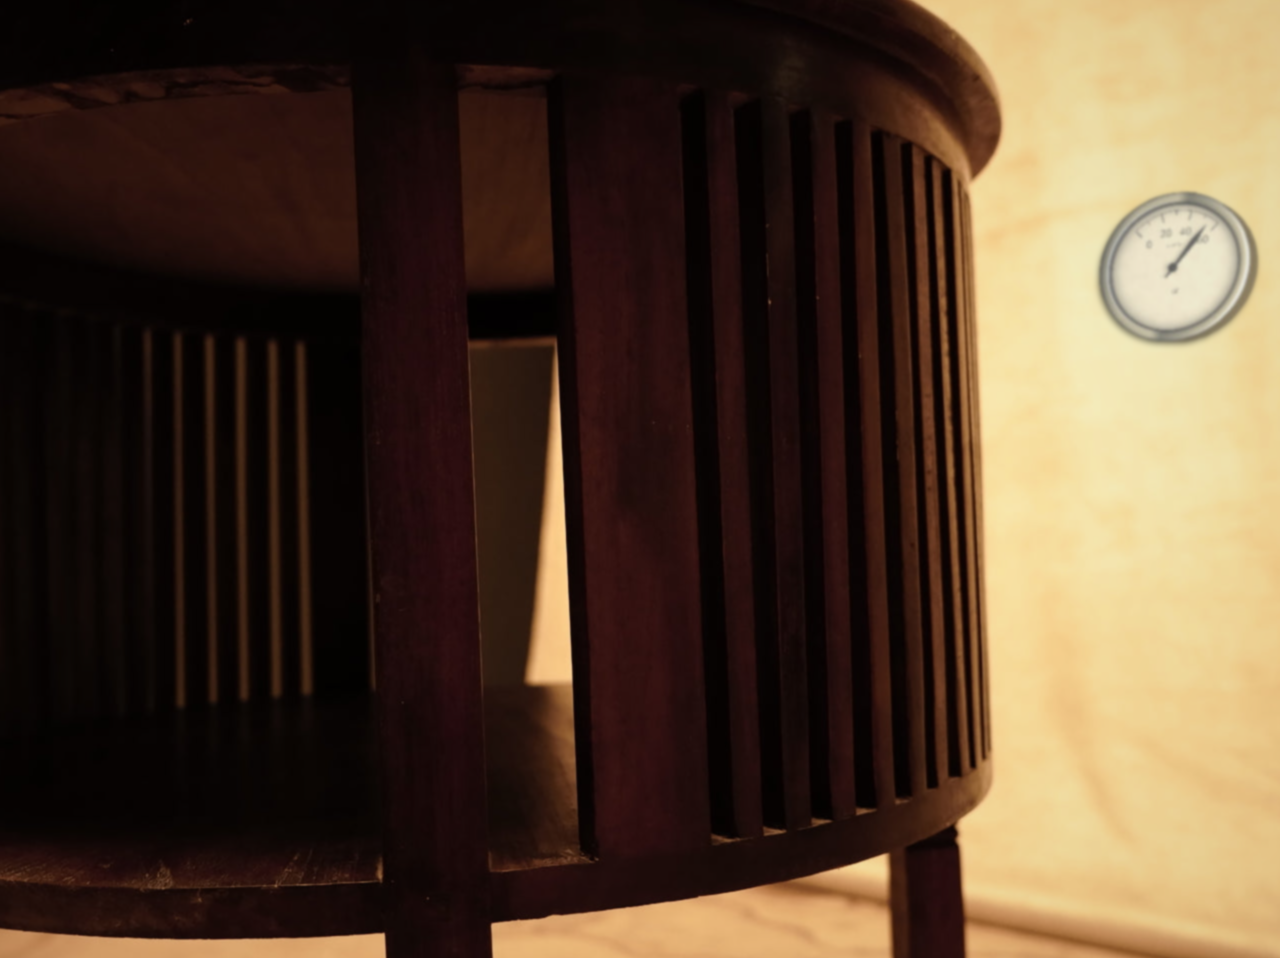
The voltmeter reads 55 kV
